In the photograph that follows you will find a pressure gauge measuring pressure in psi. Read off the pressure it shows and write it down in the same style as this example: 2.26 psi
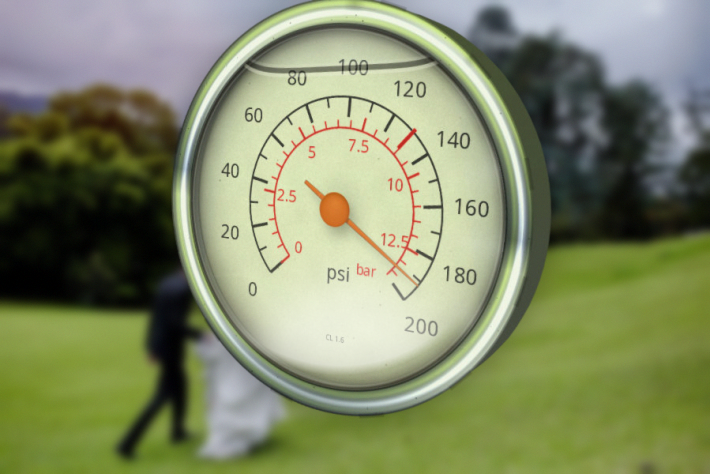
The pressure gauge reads 190 psi
